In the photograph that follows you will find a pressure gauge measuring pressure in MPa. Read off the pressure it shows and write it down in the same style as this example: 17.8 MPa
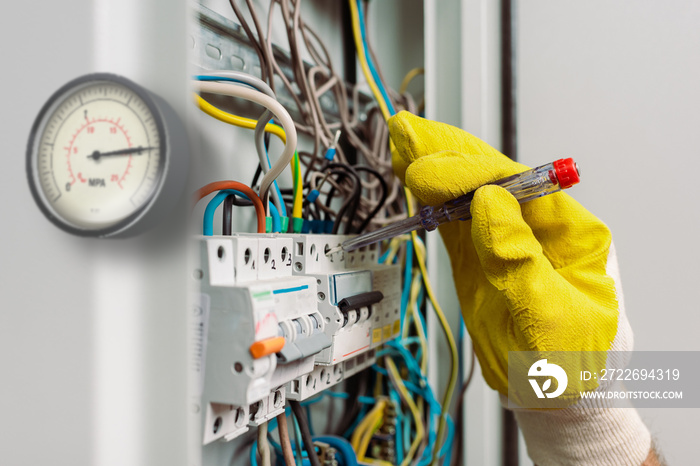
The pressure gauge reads 2 MPa
